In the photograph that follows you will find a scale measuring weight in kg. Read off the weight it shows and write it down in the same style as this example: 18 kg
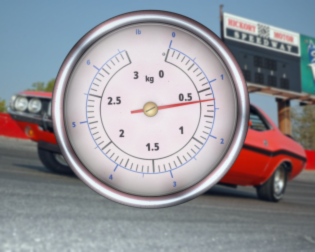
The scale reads 0.6 kg
